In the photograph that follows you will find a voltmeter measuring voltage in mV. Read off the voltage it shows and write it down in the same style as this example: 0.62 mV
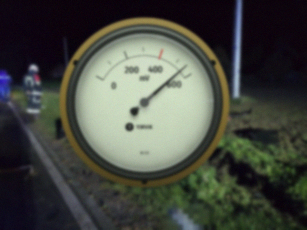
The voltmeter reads 550 mV
